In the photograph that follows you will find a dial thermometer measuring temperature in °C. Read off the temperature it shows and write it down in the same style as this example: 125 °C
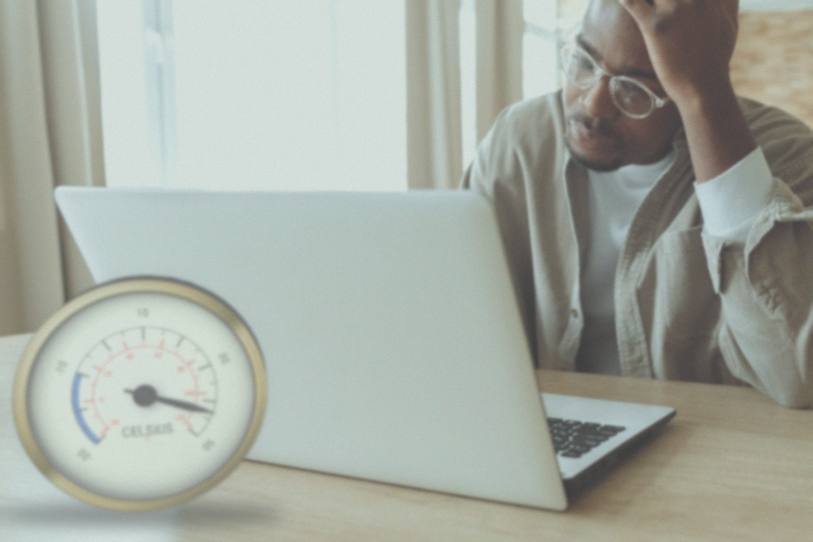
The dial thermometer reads 42.5 °C
